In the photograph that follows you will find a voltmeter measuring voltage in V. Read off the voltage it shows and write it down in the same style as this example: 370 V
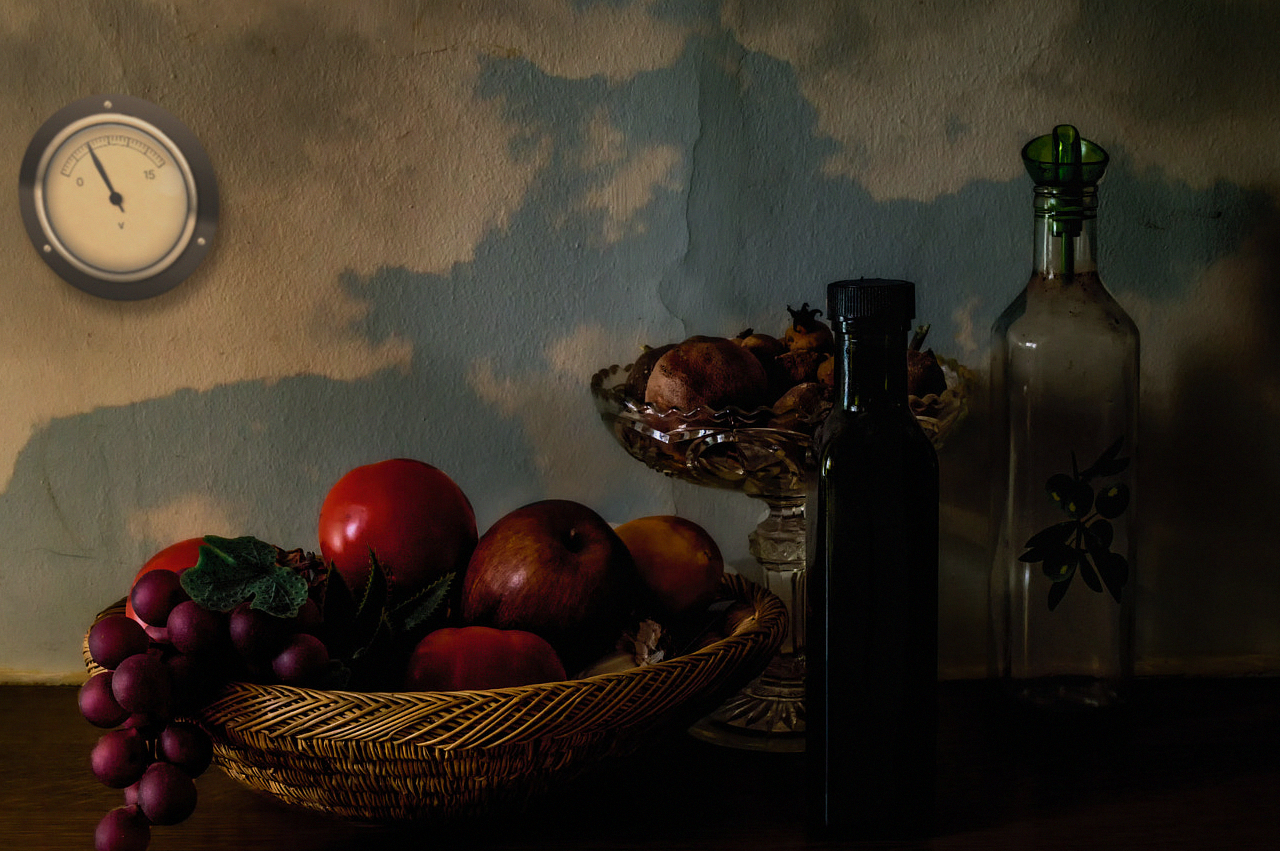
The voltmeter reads 5 V
